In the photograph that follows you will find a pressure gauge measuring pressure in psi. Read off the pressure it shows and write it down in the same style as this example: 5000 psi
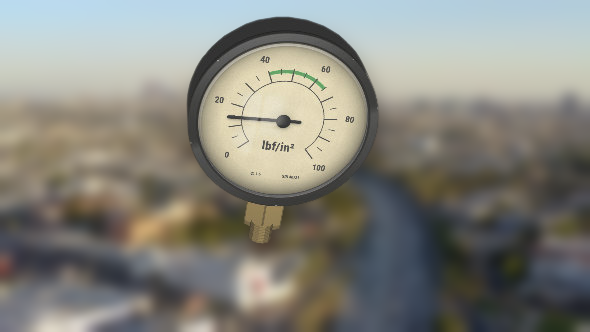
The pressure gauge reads 15 psi
